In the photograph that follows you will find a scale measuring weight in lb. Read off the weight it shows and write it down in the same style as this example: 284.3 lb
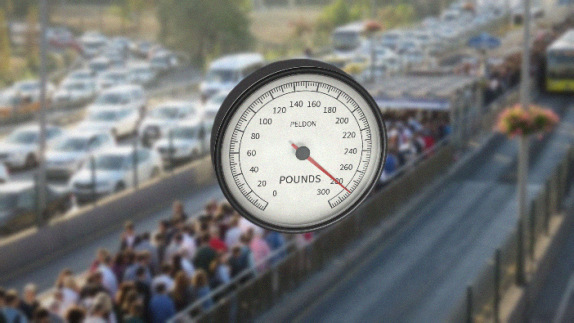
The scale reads 280 lb
